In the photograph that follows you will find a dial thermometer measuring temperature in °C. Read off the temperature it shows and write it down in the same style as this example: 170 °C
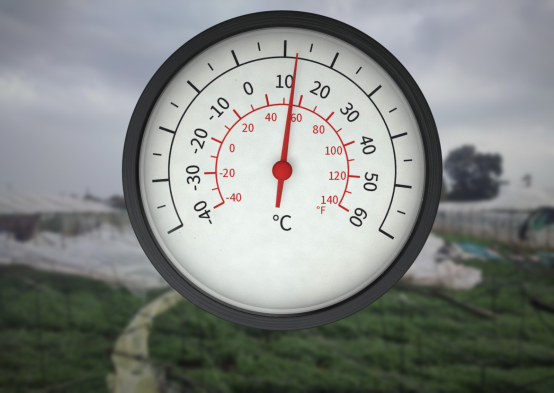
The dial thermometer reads 12.5 °C
